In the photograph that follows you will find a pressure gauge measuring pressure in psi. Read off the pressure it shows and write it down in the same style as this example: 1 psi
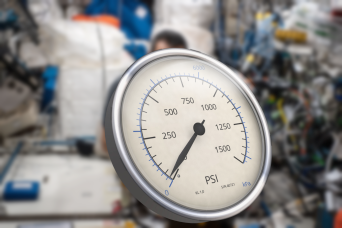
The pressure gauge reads 25 psi
